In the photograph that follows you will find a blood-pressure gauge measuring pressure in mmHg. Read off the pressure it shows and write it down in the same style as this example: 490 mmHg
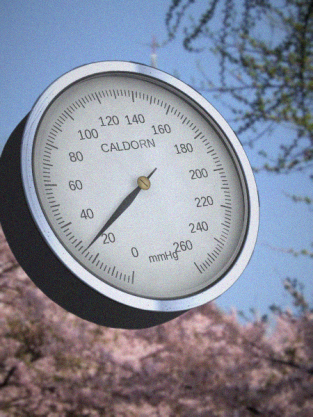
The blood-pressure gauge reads 26 mmHg
